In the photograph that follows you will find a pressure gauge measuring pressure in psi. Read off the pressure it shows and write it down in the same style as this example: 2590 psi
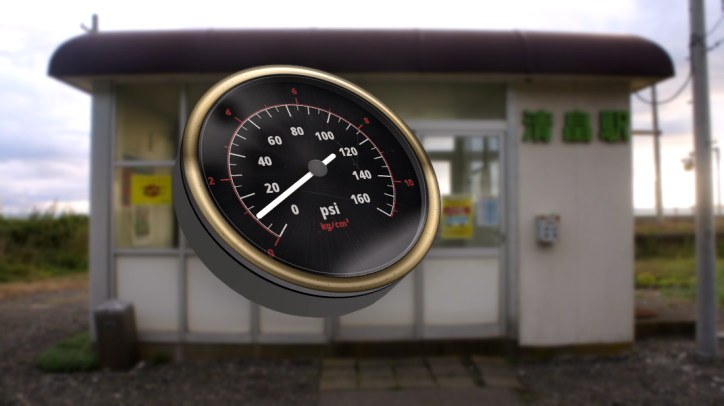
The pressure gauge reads 10 psi
